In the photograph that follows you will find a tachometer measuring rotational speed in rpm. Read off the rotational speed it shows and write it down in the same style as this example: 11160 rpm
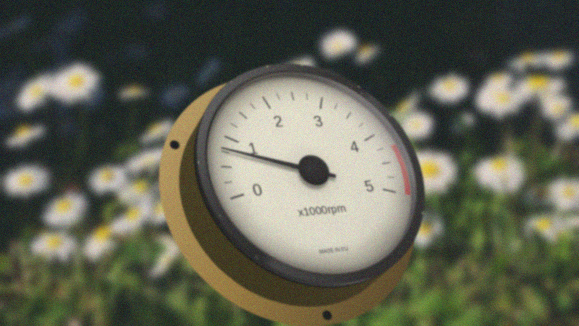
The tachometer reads 750 rpm
